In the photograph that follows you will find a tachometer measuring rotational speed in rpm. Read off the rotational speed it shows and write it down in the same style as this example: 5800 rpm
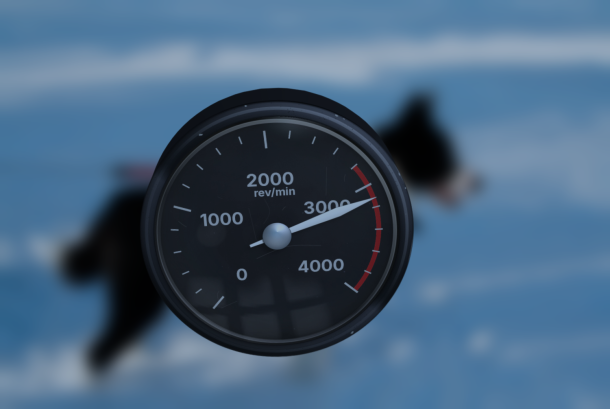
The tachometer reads 3100 rpm
